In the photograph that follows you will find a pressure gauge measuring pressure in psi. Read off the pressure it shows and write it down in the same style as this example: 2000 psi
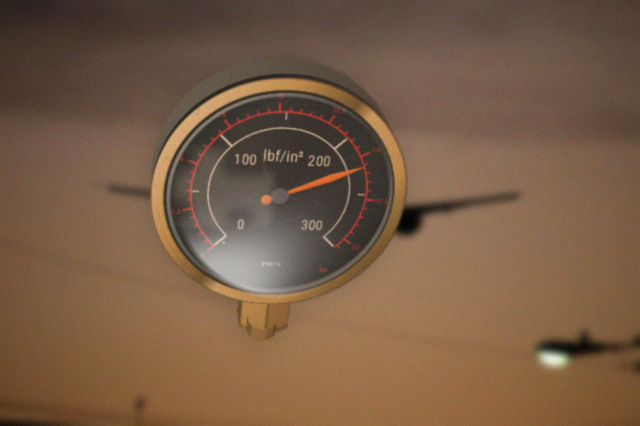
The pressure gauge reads 225 psi
